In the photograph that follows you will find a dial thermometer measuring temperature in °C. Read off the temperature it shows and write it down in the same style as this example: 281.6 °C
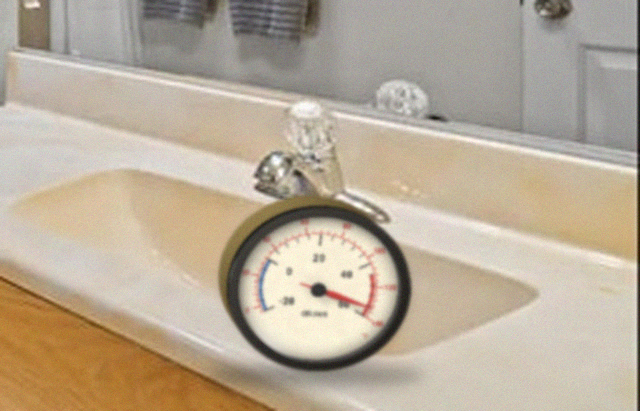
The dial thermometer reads 56 °C
